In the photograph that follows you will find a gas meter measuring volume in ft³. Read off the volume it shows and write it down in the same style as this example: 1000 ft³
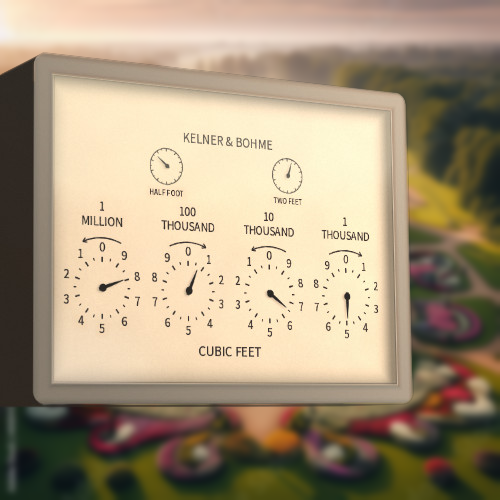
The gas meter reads 806500 ft³
